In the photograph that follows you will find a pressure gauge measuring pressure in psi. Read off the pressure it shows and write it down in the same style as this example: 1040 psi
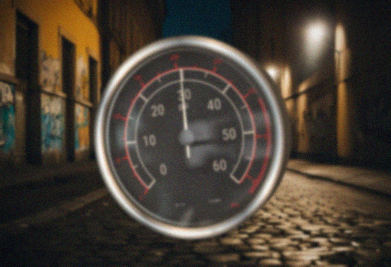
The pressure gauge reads 30 psi
